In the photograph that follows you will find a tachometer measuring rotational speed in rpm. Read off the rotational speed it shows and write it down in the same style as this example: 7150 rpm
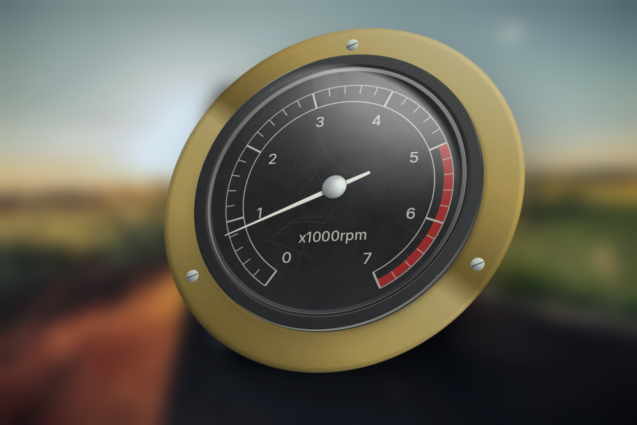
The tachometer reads 800 rpm
